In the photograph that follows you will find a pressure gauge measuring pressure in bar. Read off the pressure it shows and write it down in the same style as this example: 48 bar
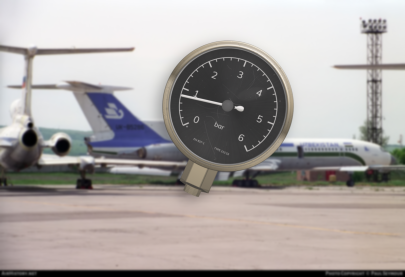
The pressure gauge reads 0.8 bar
